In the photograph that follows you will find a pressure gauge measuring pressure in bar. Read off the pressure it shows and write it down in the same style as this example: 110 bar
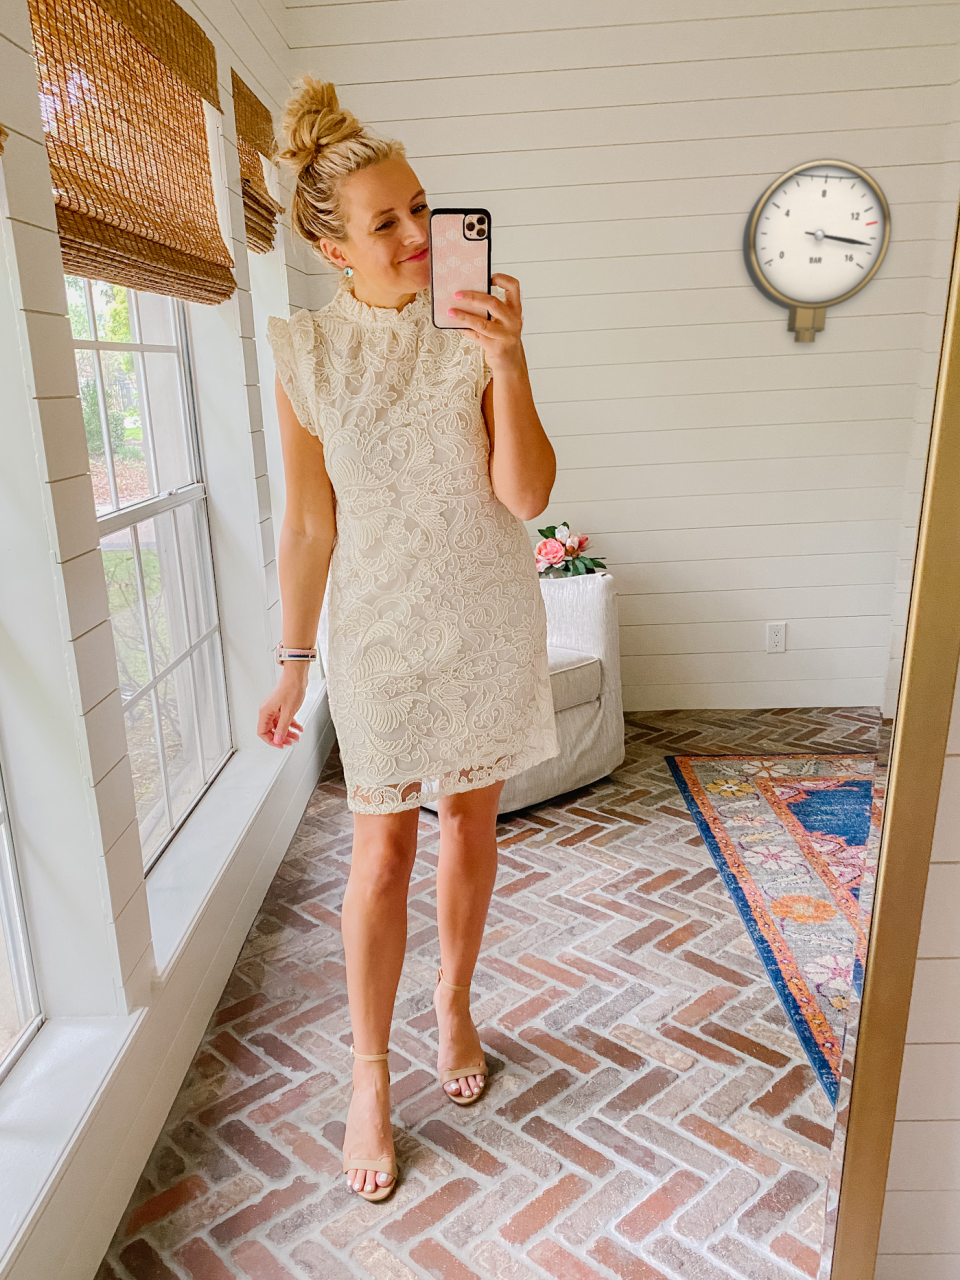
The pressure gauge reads 14.5 bar
